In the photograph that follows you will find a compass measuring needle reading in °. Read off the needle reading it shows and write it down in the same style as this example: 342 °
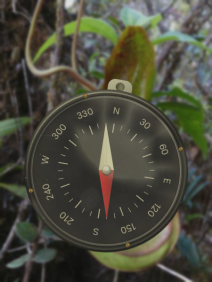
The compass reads 170 °
